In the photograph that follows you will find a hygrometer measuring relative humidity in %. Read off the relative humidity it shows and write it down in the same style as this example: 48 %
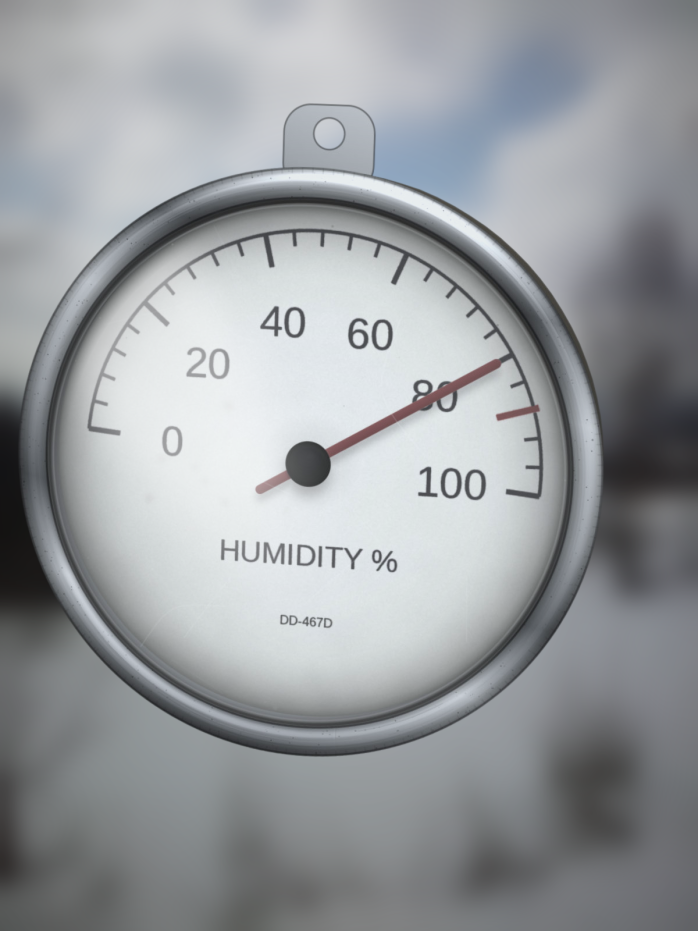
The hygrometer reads 80 %
